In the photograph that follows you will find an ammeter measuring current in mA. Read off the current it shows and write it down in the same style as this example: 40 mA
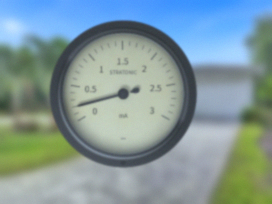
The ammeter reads 0.2 mA
